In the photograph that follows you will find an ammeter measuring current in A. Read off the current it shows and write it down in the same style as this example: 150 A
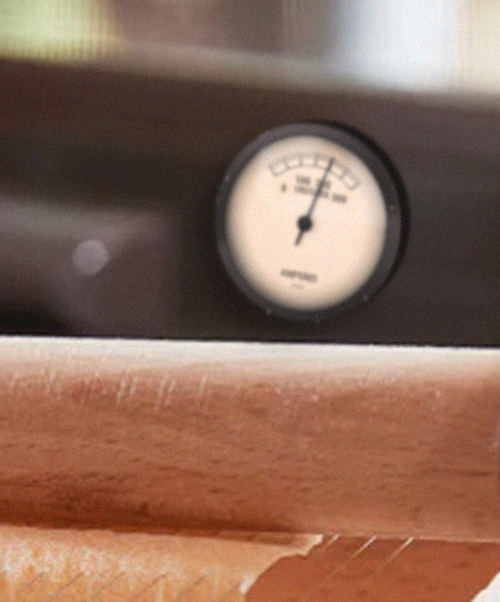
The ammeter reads 200 A
